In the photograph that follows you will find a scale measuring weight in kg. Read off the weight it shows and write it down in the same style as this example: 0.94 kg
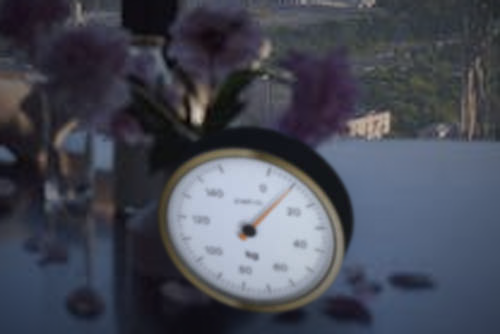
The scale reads 10 kg
